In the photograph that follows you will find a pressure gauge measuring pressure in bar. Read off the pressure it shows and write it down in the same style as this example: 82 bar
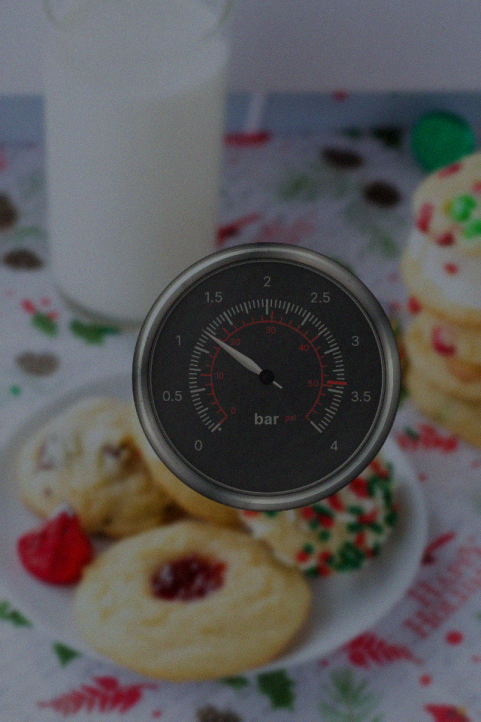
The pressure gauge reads 1.2 bar
